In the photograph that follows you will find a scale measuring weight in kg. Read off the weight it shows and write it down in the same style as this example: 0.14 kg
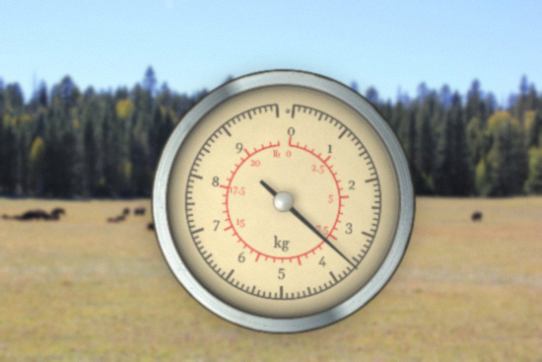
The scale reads 3.6 kg
